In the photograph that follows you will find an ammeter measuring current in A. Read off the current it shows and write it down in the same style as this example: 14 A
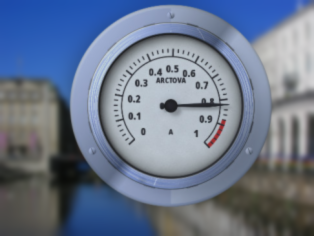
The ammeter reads 0.82 A
